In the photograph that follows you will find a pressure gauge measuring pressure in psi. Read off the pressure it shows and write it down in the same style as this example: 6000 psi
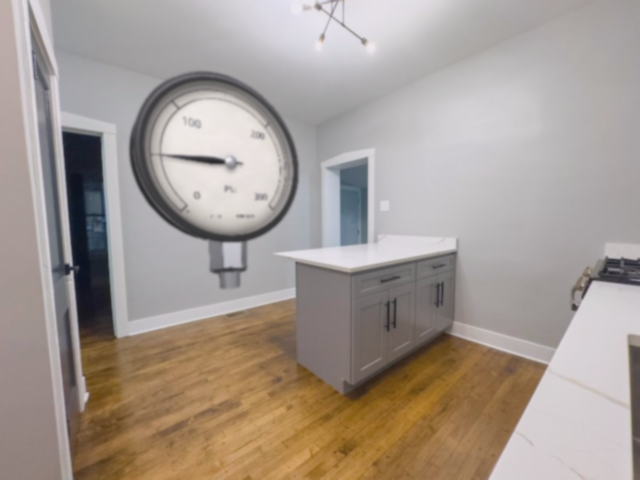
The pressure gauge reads 50 psi
